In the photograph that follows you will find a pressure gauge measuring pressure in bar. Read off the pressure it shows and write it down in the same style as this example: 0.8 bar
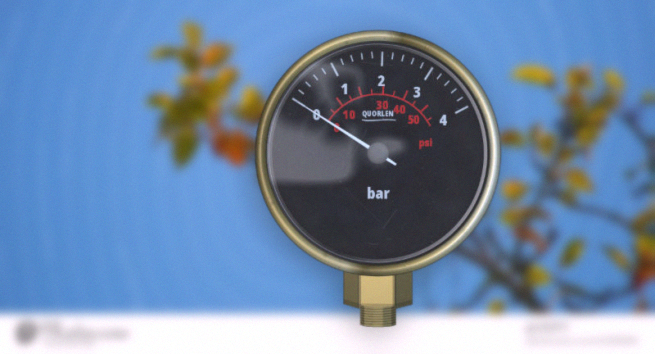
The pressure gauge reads 0 bar
